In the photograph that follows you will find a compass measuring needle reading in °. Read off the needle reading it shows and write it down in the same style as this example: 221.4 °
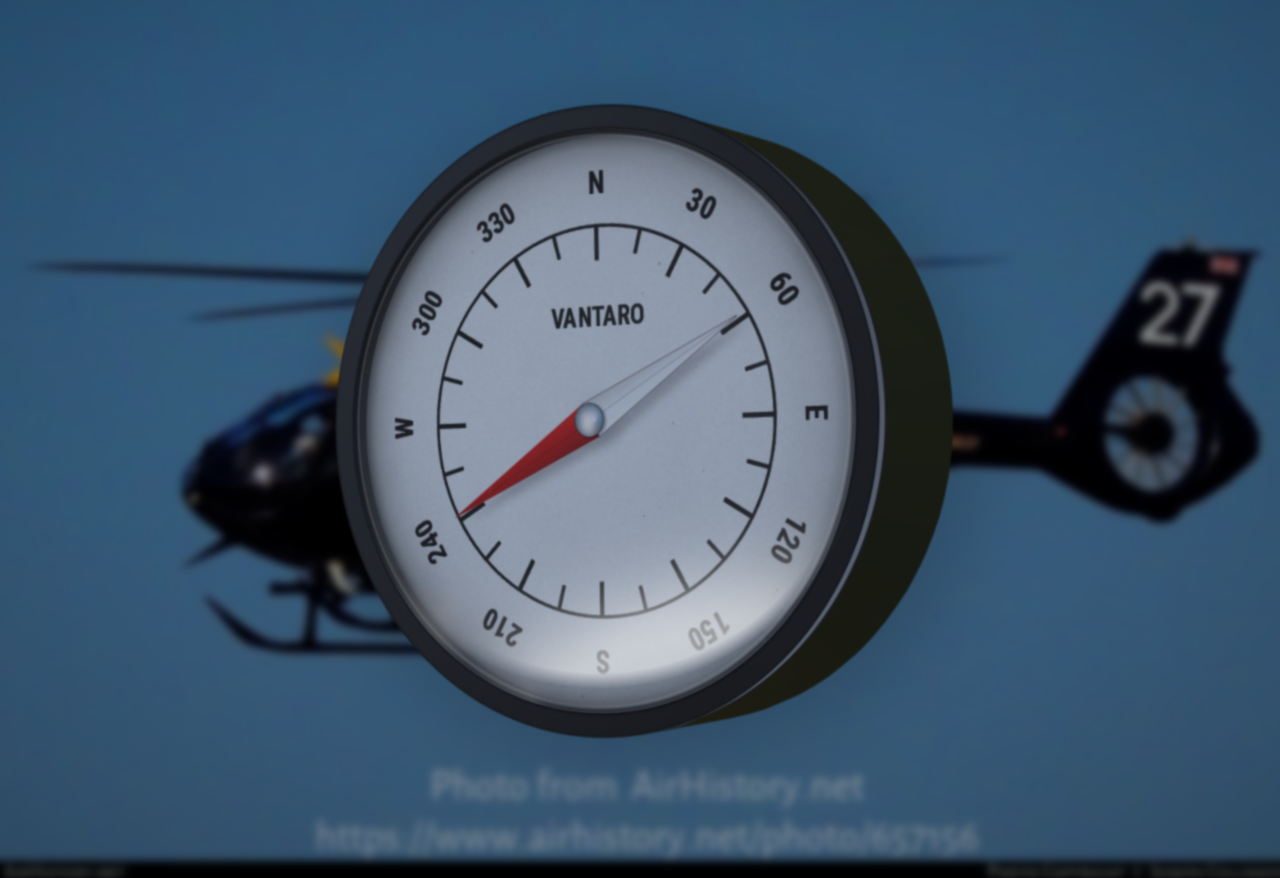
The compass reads 240 °
